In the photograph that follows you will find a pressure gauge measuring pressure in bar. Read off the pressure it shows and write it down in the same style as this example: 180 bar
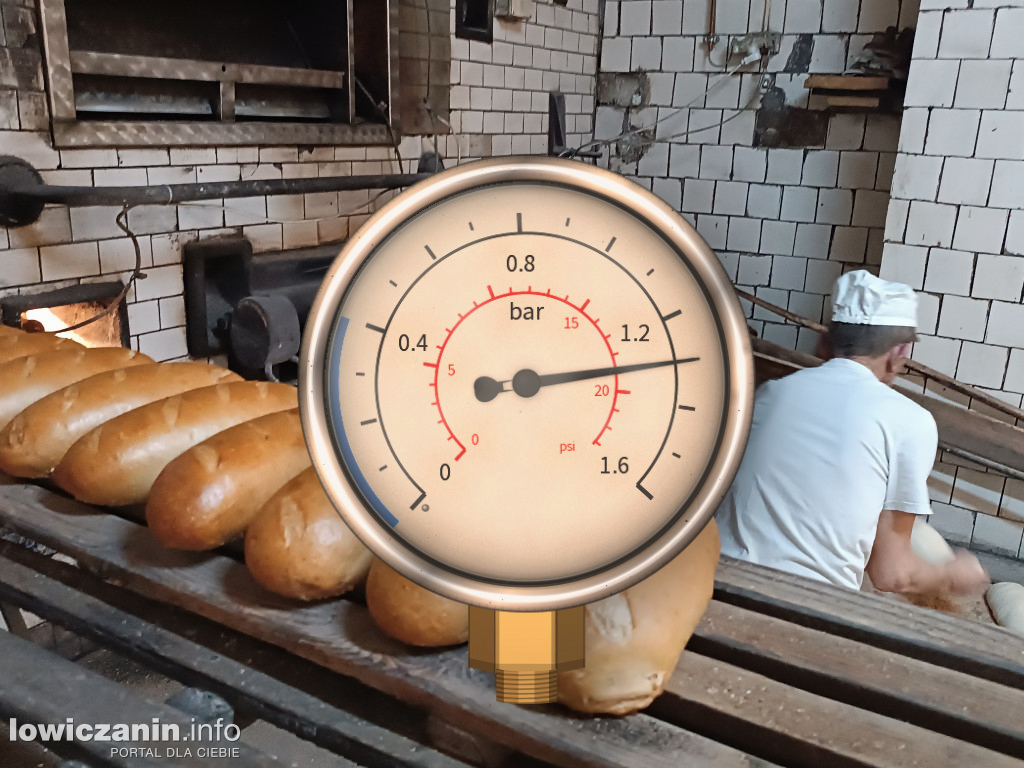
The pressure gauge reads 1.3 bar
